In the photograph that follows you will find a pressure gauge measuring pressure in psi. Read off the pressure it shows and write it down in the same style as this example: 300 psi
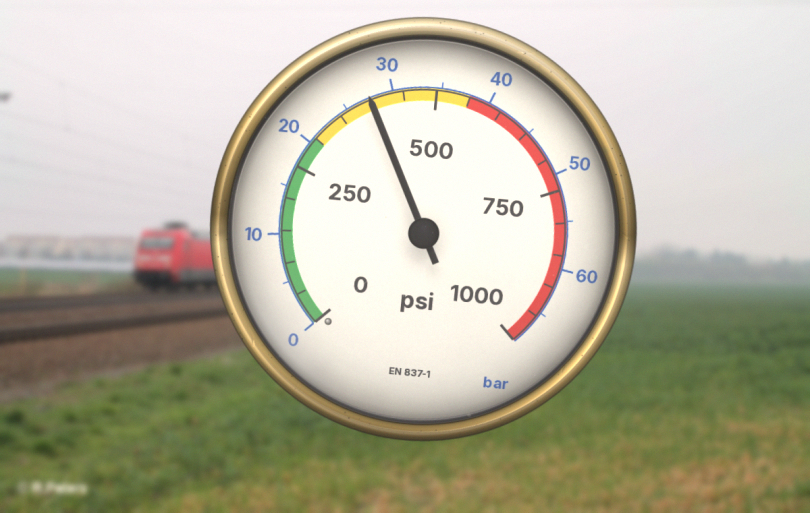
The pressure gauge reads 400 psi
